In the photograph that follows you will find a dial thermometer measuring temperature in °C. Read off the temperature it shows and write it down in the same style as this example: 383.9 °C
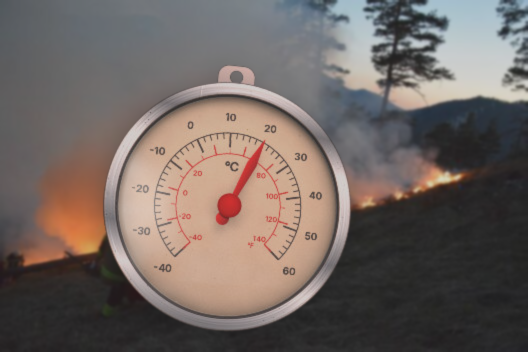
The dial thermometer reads 20 °C
